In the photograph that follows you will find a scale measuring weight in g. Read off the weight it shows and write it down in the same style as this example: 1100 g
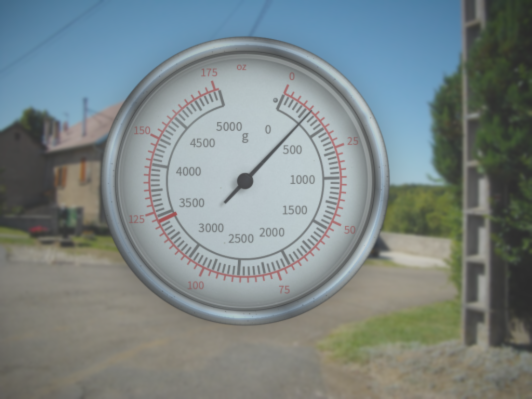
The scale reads 300 g
